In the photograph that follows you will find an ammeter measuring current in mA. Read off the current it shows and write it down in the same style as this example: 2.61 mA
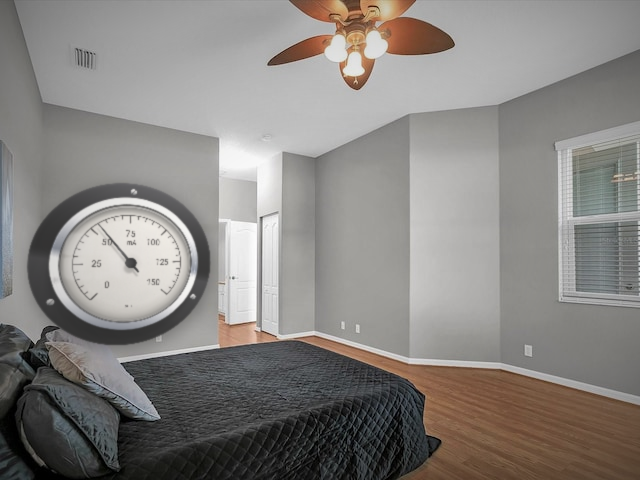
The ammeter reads 55 mA
